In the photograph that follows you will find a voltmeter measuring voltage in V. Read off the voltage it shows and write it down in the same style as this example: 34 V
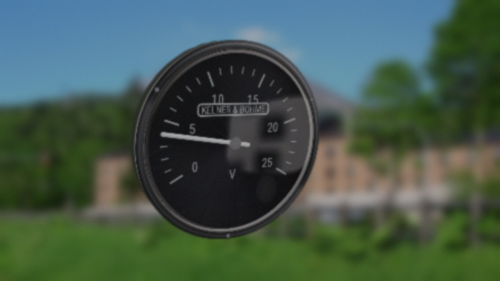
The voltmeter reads 4 V
